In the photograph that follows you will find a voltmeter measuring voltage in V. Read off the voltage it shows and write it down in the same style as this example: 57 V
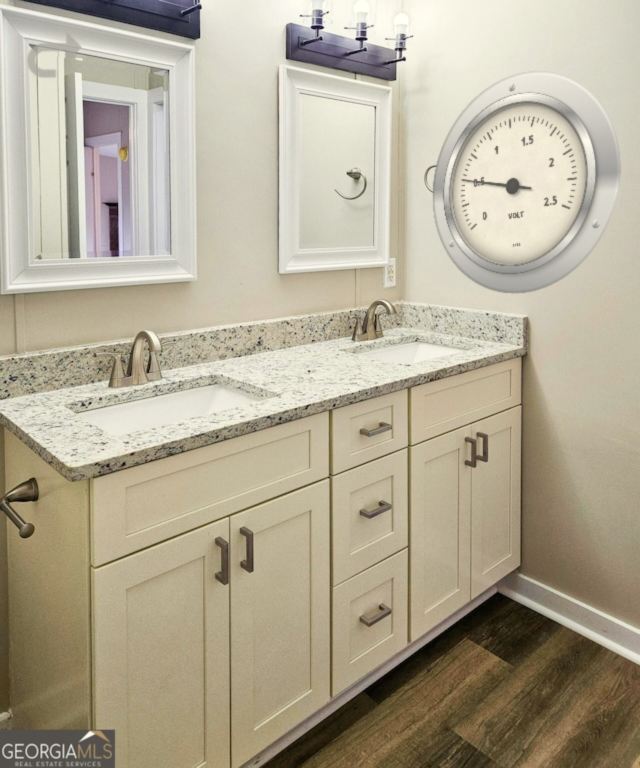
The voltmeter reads 0.5 V
